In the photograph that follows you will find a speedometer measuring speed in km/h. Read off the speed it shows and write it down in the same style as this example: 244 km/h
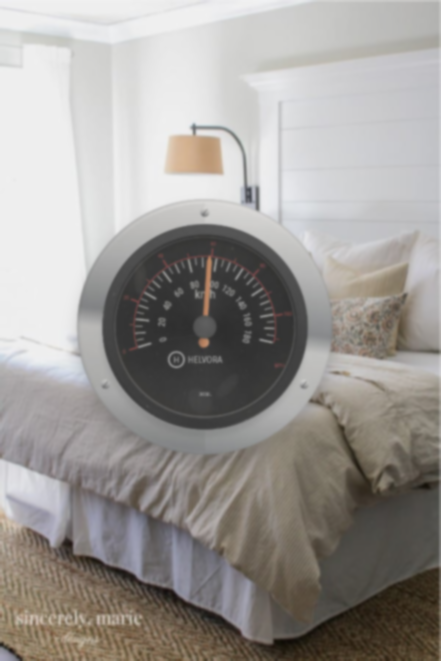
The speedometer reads 95 km/h
